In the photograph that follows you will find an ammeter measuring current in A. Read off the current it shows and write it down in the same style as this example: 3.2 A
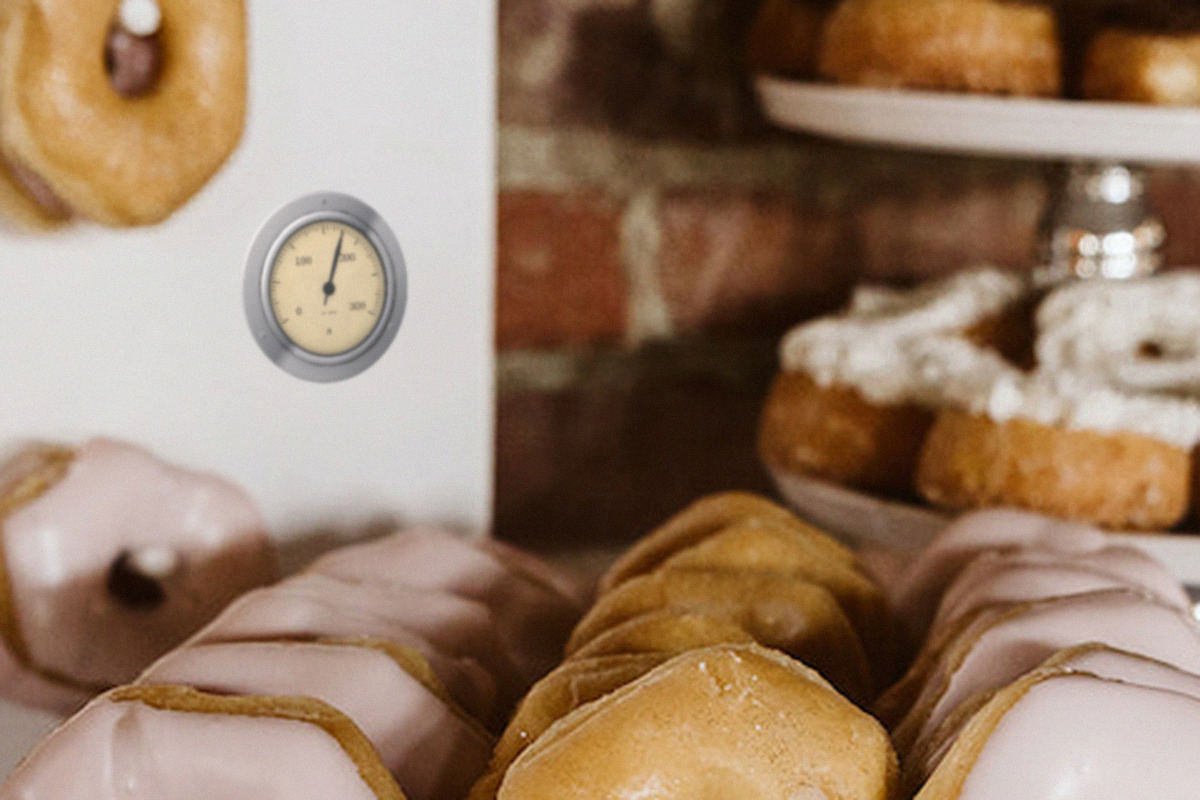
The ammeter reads 175 A
